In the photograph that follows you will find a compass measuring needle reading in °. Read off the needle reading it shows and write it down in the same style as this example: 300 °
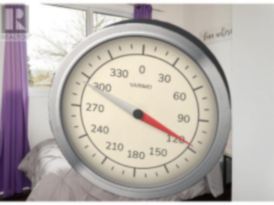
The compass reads 115 °
